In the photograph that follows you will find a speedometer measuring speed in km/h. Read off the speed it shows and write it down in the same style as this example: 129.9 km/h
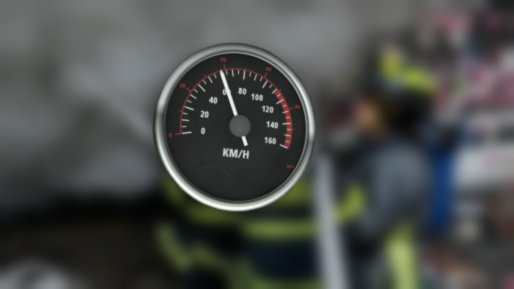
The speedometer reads 60 km/h
